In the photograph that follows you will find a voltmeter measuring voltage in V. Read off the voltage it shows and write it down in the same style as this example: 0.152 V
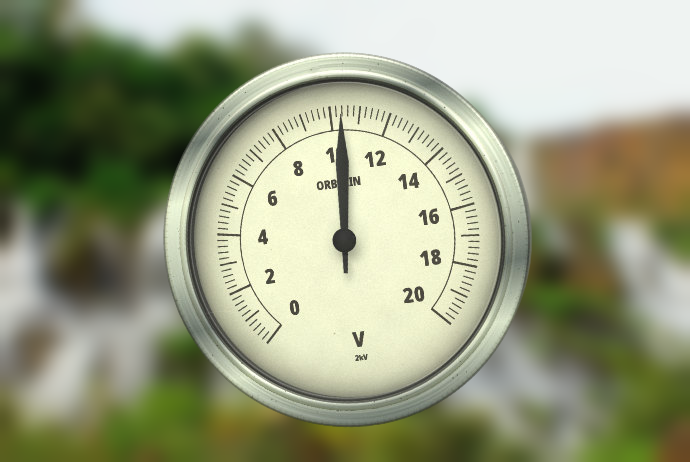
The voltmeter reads 10.4 V
